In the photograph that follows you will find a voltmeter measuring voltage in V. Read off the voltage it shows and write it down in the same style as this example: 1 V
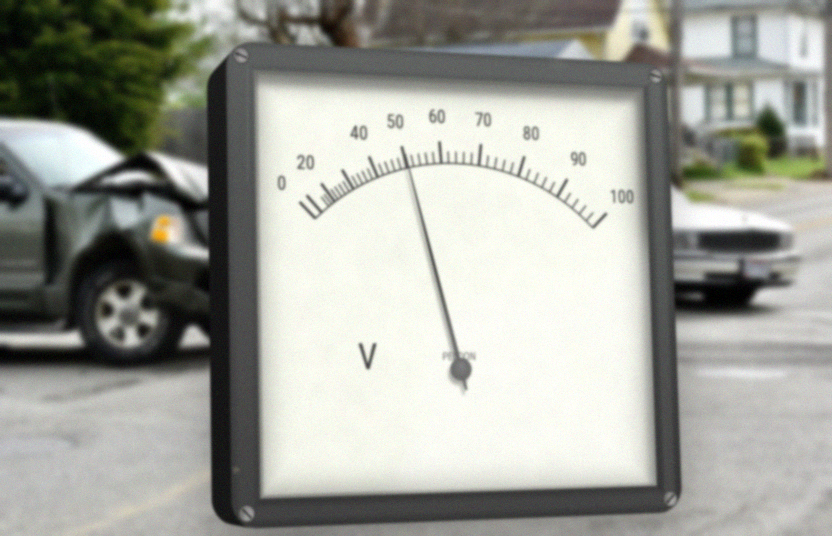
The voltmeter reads 50 V
